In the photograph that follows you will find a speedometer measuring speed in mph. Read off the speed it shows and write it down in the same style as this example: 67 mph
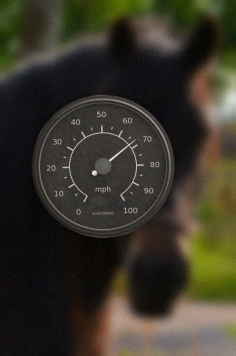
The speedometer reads 67.5 mph
